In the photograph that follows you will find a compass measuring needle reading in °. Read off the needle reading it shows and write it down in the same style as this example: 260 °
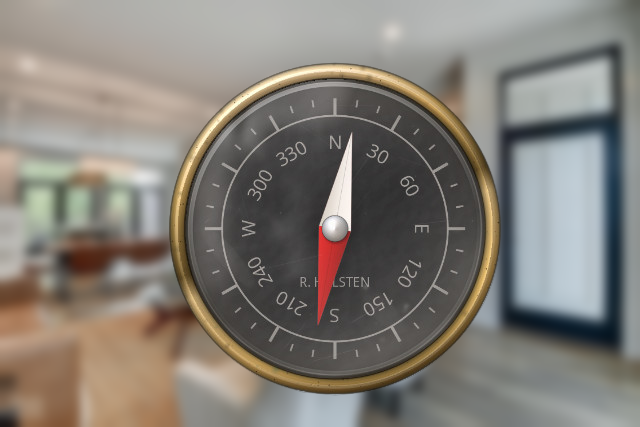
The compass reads 190 °
